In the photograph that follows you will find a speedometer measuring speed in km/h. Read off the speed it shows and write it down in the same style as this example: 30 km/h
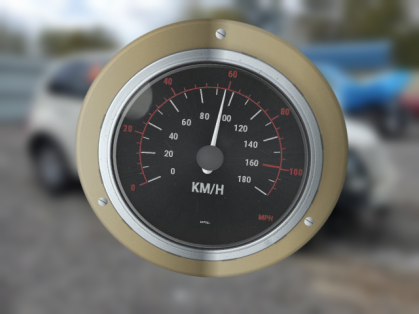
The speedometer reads 95 km/h
